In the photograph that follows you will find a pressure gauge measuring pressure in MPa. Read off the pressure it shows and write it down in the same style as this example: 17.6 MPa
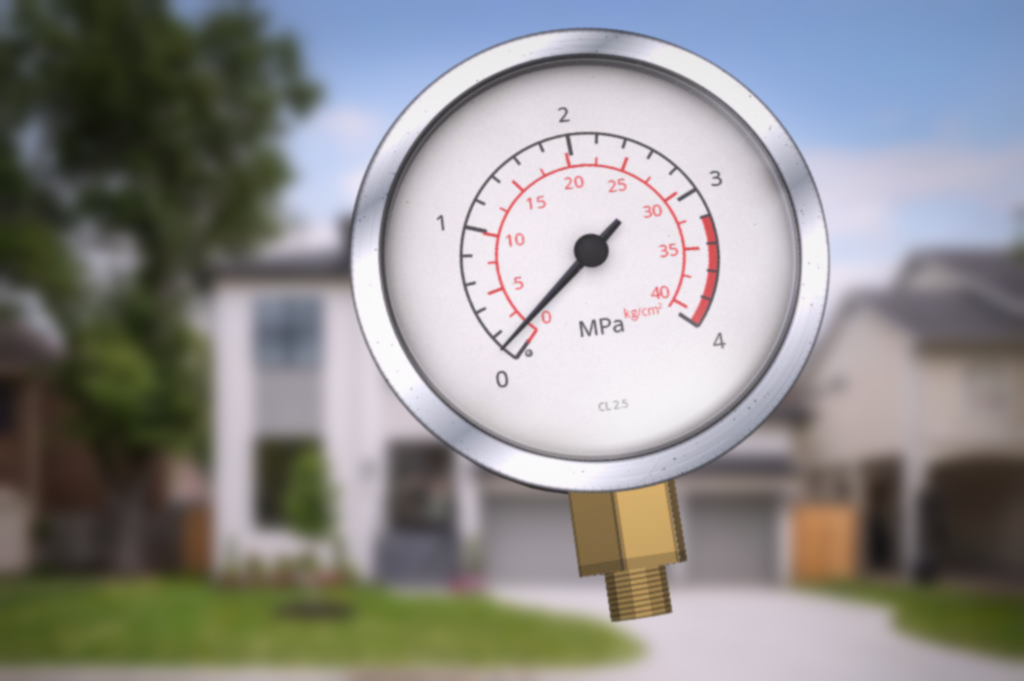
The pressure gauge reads 0.1 MPa
